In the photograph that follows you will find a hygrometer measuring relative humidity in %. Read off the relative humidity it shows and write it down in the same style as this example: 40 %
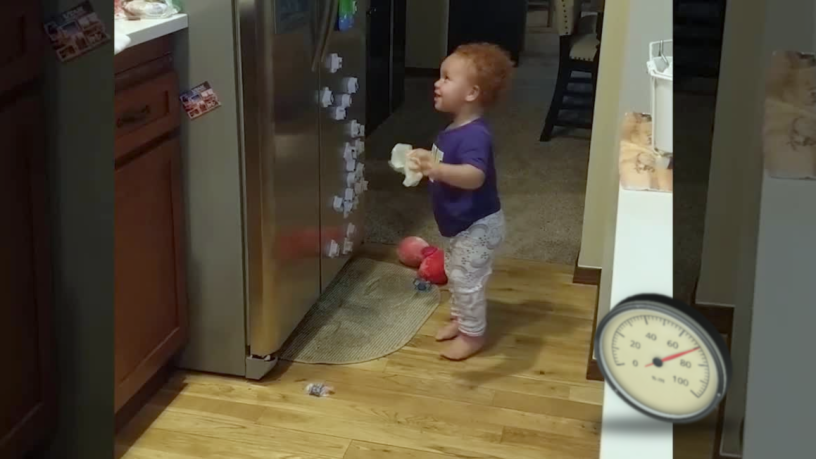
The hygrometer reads 70 %
